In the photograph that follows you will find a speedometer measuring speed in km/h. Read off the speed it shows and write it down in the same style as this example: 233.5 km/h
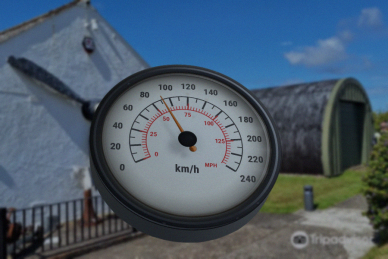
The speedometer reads 90 km/h
